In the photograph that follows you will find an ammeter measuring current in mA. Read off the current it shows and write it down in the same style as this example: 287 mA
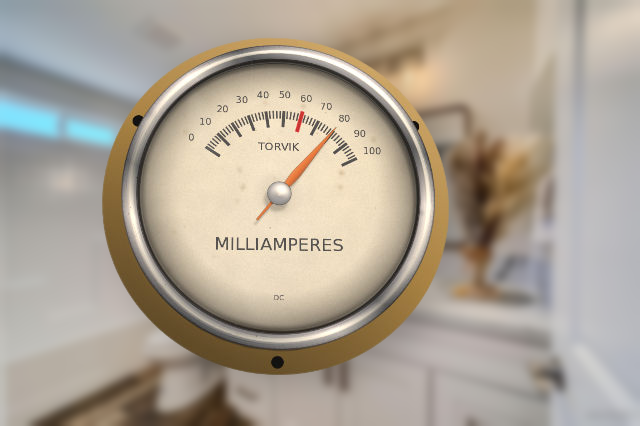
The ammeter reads 80 mA
